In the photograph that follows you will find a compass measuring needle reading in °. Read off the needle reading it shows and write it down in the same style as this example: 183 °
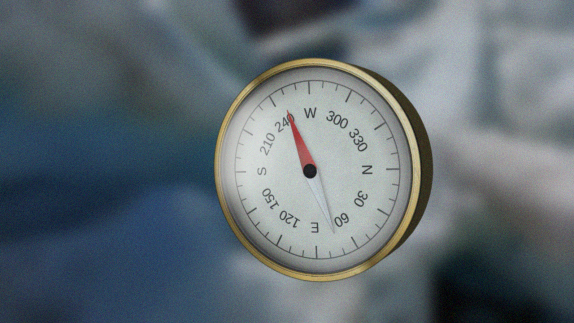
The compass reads 250 °
